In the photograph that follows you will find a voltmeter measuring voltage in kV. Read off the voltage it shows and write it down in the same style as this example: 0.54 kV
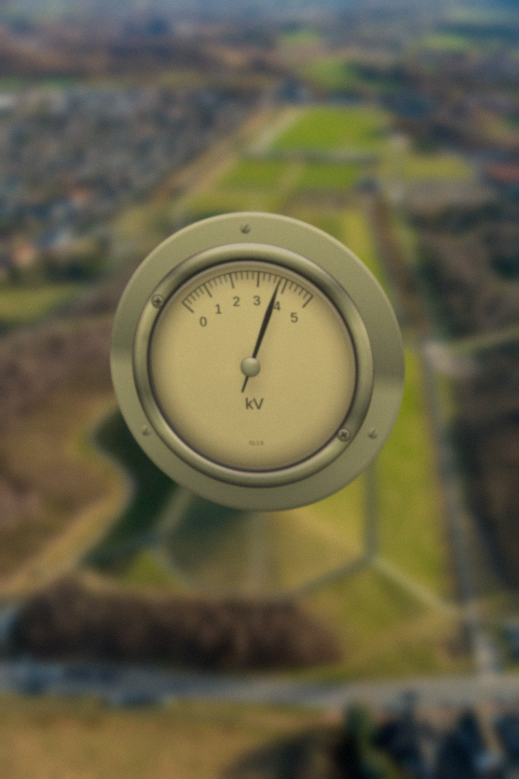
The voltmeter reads 3.8 kV
